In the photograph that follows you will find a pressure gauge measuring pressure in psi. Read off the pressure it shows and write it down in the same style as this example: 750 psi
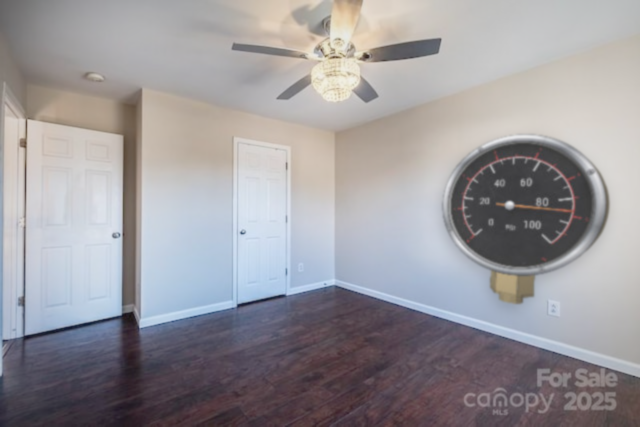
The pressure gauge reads 85 psi
